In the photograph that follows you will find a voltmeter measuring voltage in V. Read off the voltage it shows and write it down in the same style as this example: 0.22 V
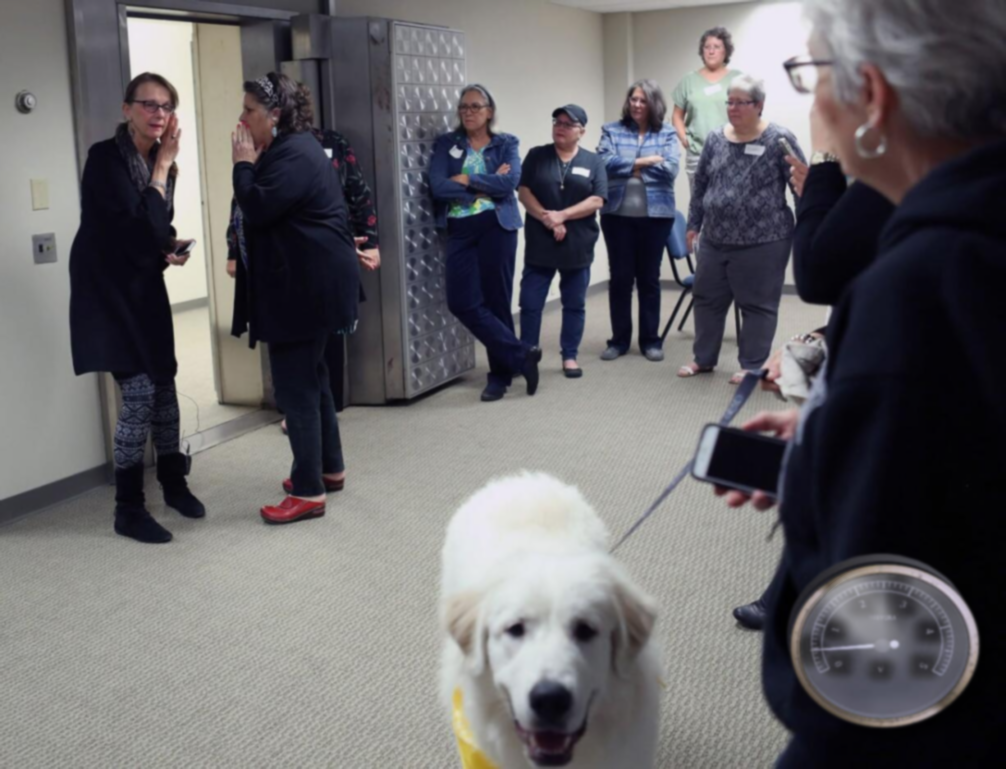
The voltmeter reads 0.5 V
